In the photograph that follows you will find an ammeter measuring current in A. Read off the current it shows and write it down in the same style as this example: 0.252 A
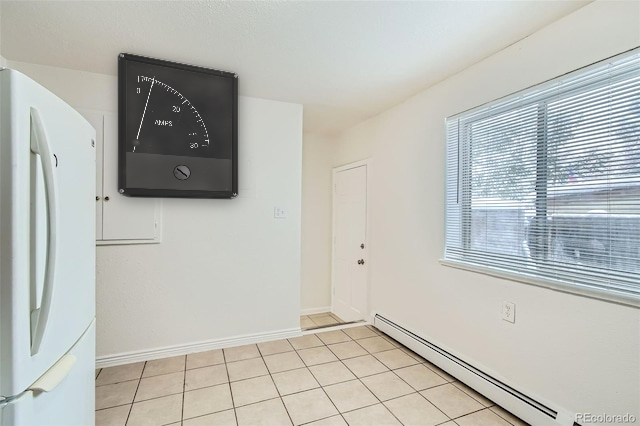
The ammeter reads 10 A
